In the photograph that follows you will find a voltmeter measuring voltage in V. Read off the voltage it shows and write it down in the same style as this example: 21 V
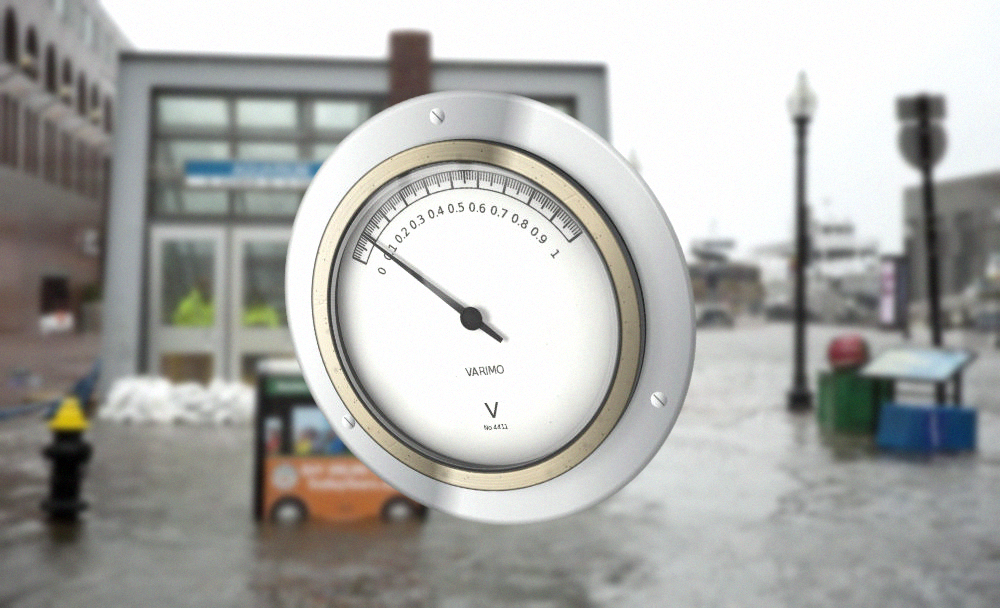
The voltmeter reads 0.1 V
